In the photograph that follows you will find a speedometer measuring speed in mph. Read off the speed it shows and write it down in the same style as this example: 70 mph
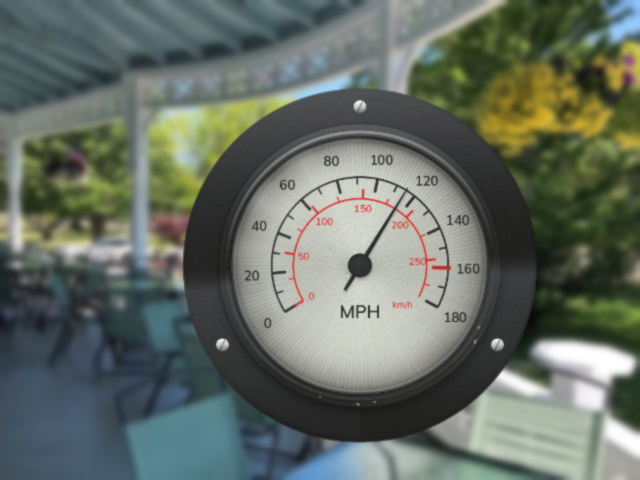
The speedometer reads 115 mph
